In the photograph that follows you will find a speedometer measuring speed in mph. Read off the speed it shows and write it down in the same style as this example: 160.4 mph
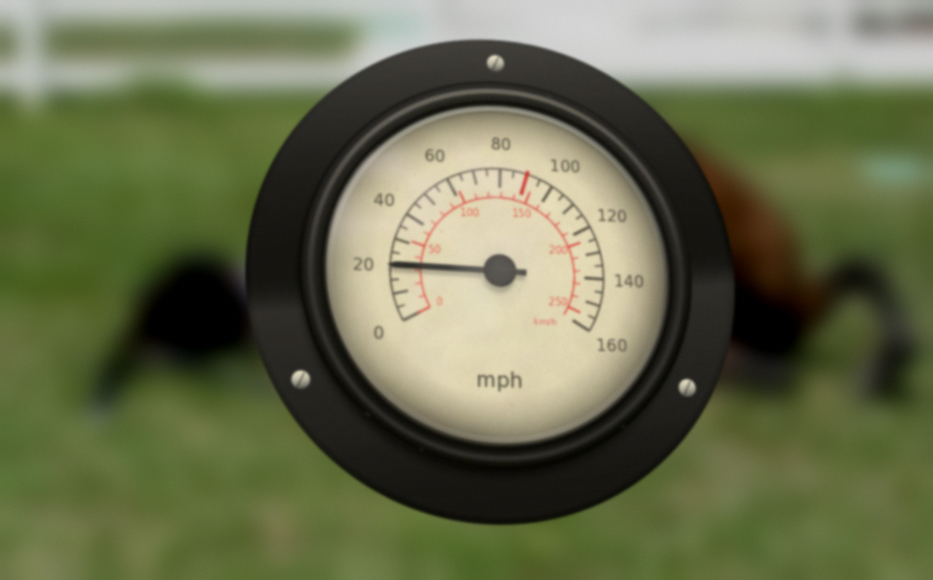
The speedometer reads 20 mph
